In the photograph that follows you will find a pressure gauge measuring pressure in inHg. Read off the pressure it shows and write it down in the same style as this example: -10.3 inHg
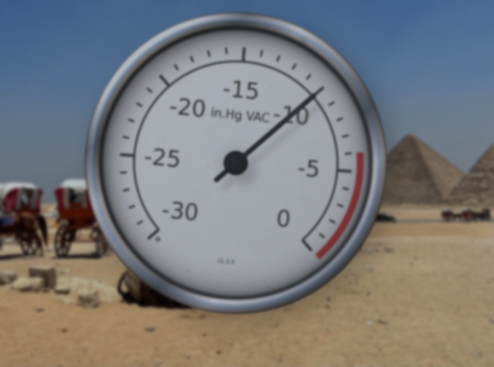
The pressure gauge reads -10 inHg
